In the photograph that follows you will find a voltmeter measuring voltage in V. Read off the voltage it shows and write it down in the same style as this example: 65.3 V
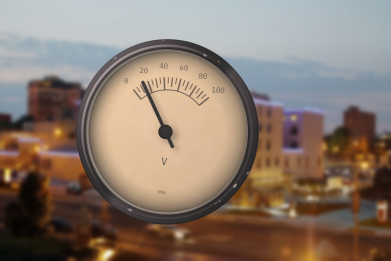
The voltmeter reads 15 V
